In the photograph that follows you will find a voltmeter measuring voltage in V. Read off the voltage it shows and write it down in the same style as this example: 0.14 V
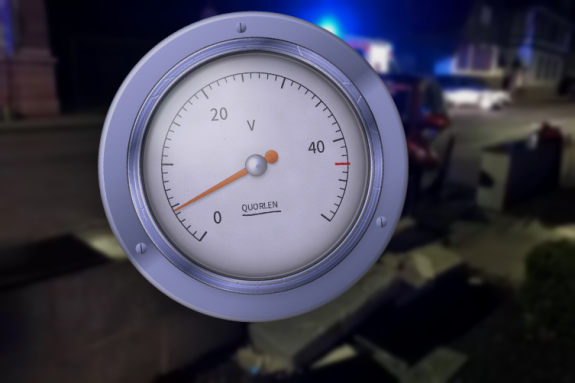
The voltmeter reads 4.5 V
